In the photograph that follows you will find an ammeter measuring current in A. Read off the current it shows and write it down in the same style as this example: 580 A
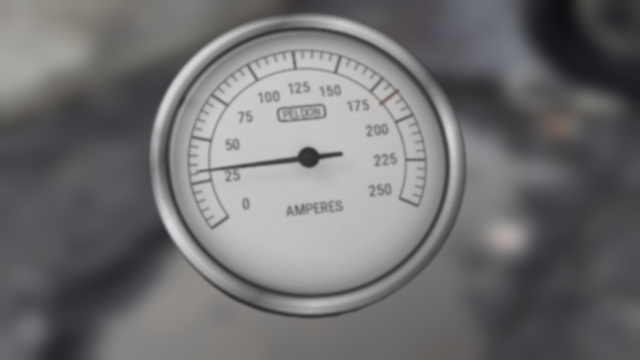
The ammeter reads 30 A
